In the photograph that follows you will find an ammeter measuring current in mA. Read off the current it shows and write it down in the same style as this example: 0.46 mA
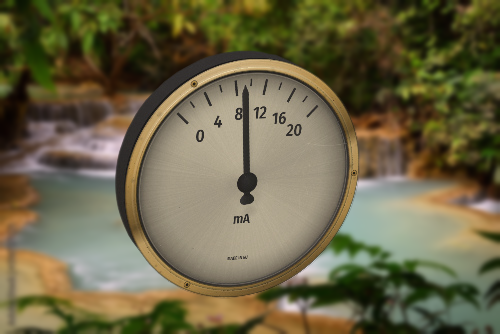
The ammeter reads 9 mA
